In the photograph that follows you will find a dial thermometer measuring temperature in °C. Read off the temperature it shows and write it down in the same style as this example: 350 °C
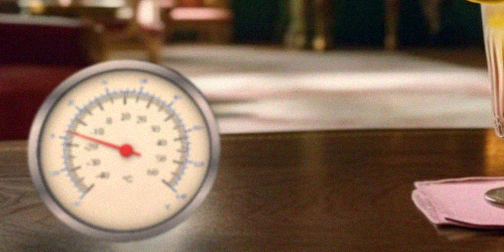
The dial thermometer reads -15 °C
